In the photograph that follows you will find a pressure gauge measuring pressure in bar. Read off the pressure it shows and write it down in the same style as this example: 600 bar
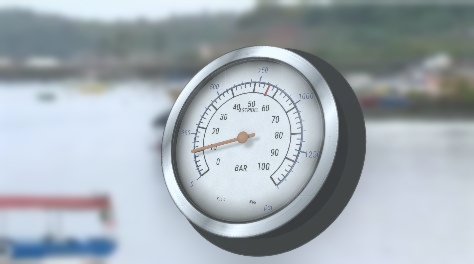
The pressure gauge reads 10 bar
